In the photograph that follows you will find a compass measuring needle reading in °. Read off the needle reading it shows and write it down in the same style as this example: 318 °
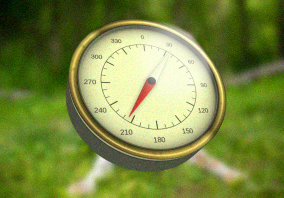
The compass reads 215 °
